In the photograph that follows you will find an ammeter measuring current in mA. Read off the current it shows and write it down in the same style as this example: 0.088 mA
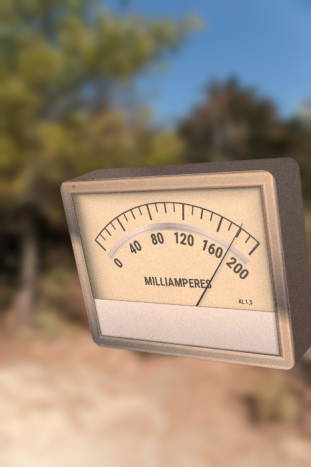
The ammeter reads 180 mA
